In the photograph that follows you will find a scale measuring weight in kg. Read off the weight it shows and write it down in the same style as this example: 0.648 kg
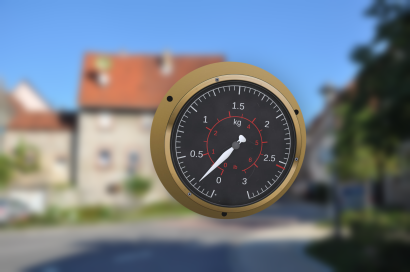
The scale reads 0.2 kg
